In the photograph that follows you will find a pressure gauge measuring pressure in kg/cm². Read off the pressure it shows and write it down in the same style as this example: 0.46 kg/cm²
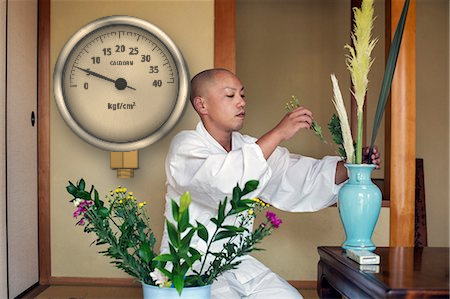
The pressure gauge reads 5 kg/cm²
